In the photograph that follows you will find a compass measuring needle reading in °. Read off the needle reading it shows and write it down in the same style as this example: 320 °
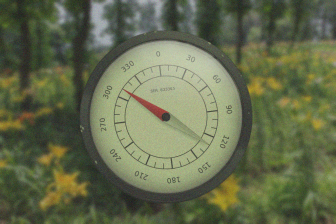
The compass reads 310 °
